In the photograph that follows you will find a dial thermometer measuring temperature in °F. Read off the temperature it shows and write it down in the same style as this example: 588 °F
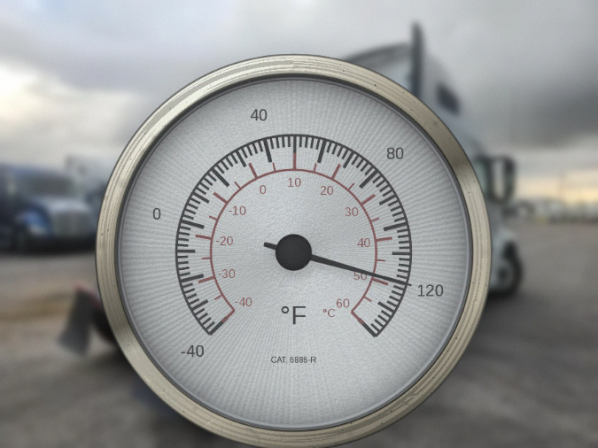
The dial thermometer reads 120 °F
